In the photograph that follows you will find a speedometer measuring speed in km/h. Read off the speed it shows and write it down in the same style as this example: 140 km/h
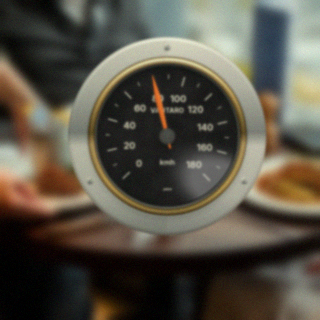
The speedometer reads 80 km/h
